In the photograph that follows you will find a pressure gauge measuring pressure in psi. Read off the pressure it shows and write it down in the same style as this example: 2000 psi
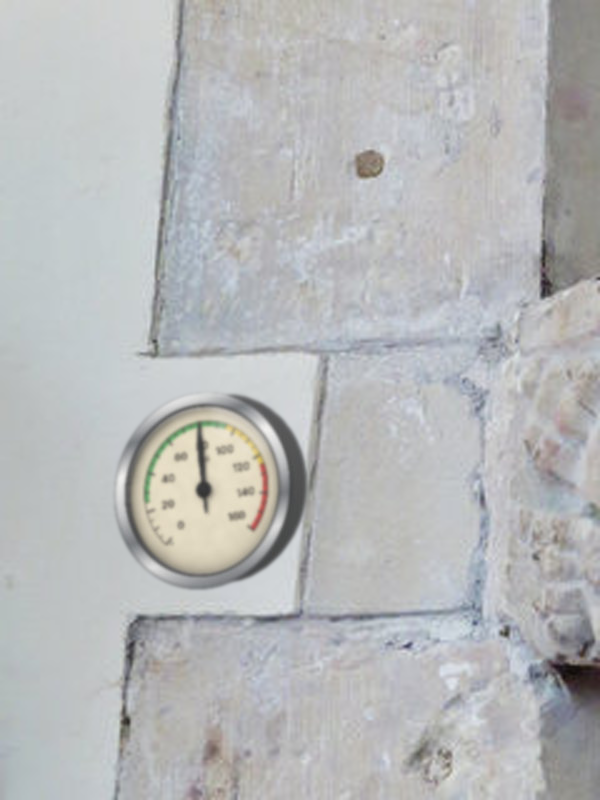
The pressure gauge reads 80 psi
